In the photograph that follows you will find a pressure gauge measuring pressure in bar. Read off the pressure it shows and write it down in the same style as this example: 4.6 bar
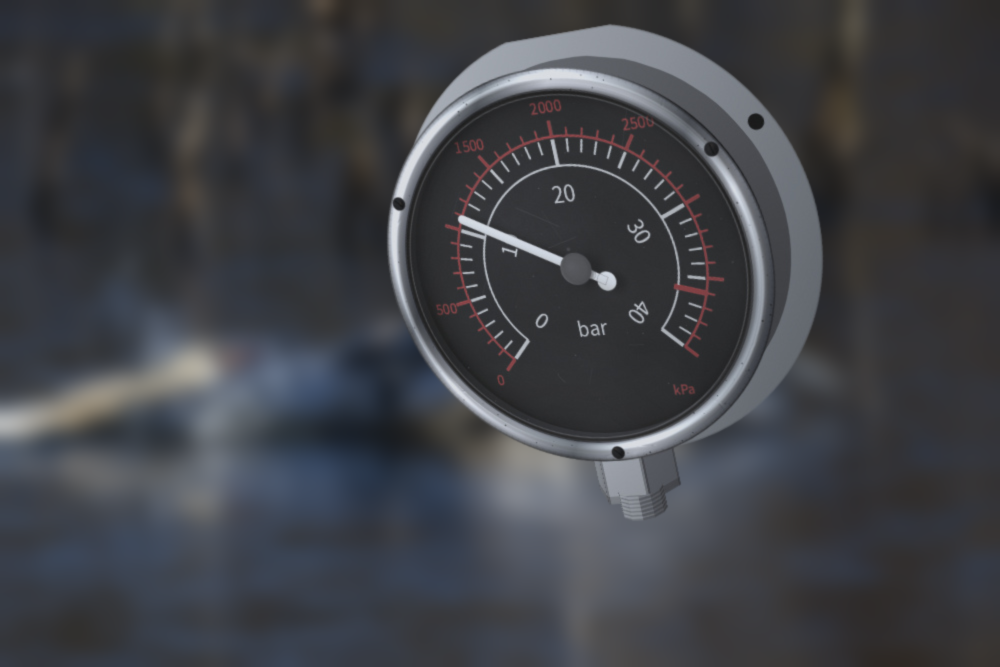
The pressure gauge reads 11 bar
